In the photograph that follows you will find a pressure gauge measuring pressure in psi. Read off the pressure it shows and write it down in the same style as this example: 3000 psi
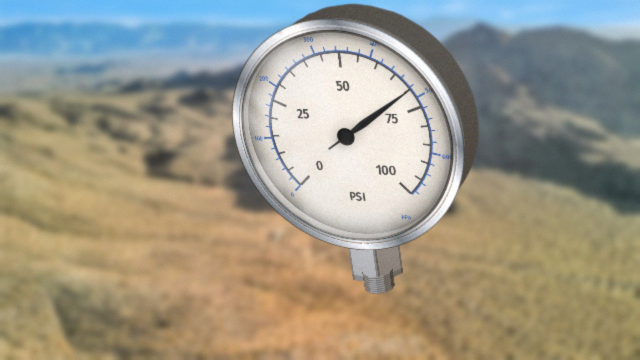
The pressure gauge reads 70 psi
